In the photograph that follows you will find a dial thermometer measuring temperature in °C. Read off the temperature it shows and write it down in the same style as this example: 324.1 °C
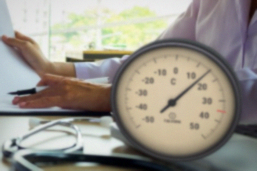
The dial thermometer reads 15 °C
